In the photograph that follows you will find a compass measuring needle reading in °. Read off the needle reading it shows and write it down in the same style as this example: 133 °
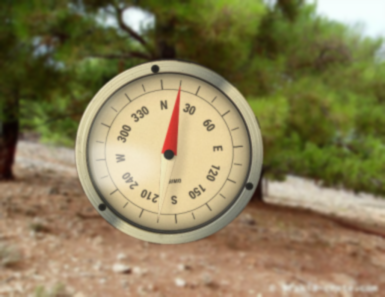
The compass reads 15 °
